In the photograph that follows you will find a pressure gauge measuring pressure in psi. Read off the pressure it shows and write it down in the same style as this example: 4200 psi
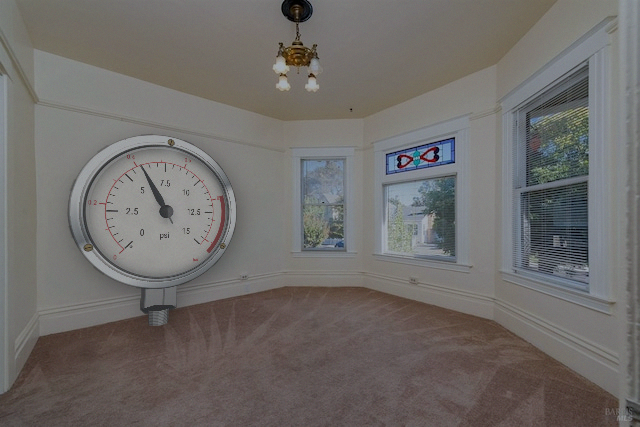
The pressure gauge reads 6 psi
